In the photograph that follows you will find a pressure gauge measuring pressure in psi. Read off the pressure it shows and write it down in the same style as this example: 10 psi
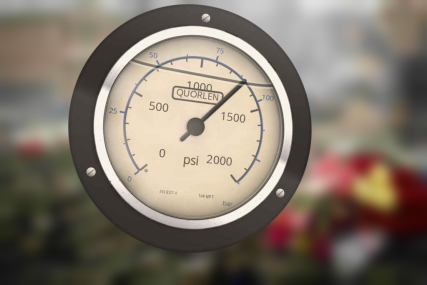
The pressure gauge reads 1300 psi
